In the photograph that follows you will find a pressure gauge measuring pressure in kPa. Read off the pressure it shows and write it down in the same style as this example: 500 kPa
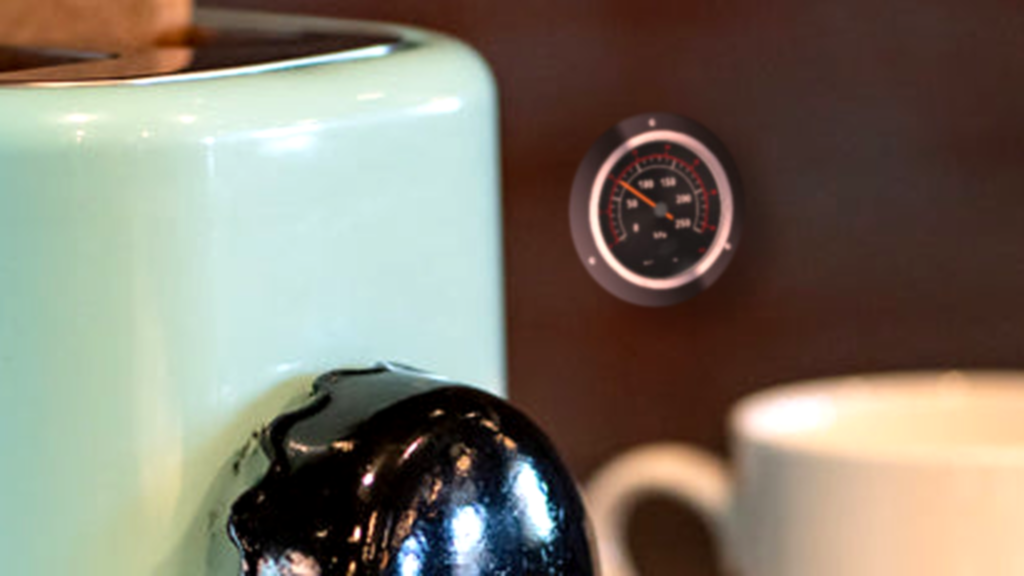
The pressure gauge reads 70 kPa
